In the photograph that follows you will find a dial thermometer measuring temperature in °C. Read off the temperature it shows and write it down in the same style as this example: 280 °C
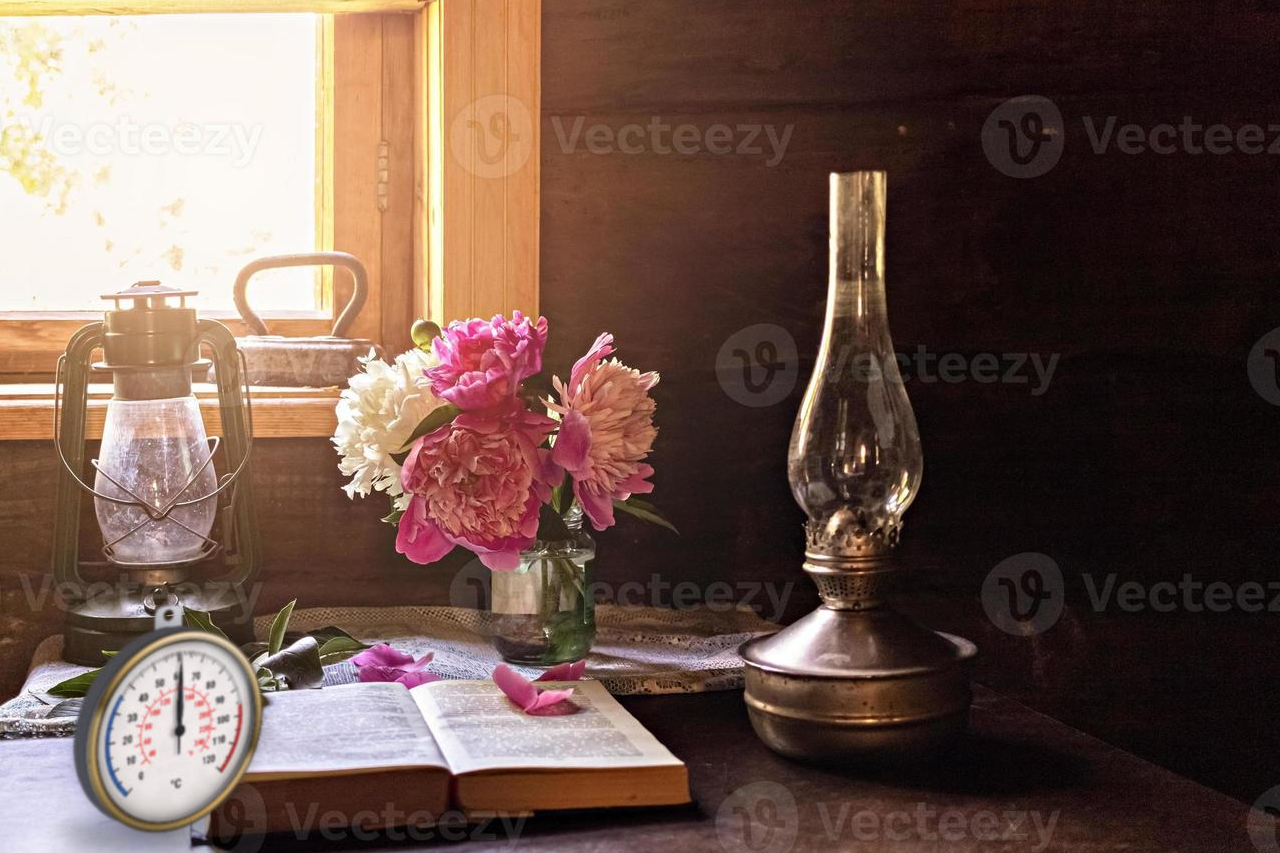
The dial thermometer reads 60 °C
